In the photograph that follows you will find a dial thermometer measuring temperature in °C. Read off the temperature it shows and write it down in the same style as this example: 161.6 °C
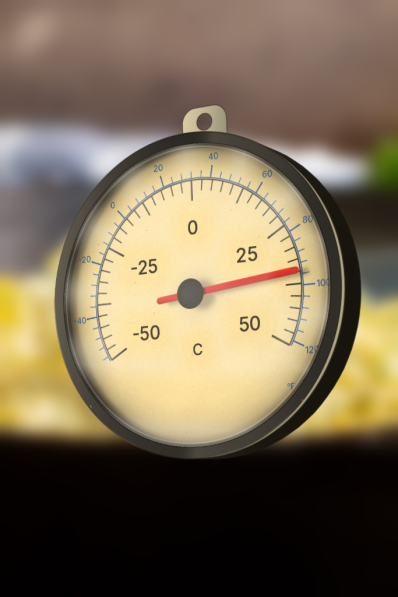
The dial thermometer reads 35 °C
